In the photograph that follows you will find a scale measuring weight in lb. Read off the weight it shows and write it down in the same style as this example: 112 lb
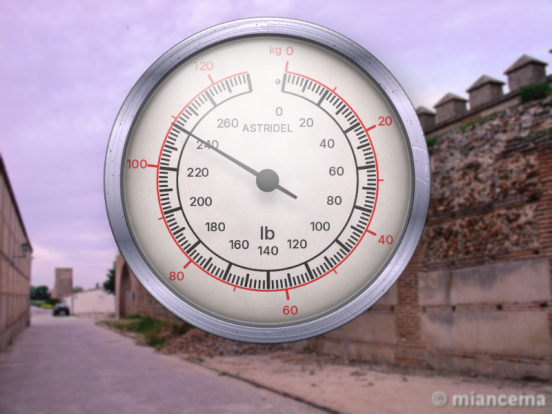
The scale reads 240 lb
